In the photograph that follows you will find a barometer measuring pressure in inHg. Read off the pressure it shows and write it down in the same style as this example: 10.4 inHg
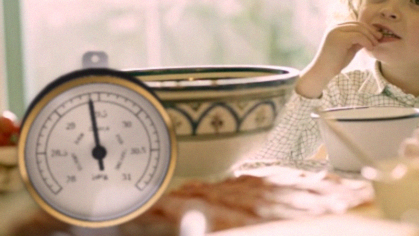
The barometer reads 29.4 inHg
